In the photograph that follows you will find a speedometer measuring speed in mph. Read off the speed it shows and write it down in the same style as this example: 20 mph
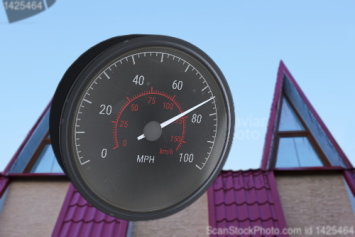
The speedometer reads 74 mph
